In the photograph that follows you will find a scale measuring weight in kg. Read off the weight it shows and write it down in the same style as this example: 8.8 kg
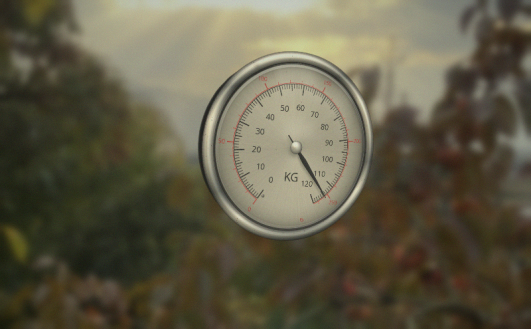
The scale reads 115 kg
